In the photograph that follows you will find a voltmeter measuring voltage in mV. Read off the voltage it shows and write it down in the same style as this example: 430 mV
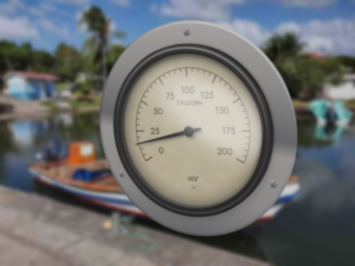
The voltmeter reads 15 mV
